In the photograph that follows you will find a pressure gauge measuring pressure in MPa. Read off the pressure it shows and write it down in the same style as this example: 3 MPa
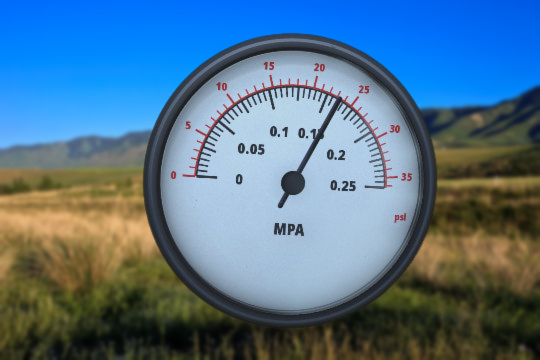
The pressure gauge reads 0.16 MPa
